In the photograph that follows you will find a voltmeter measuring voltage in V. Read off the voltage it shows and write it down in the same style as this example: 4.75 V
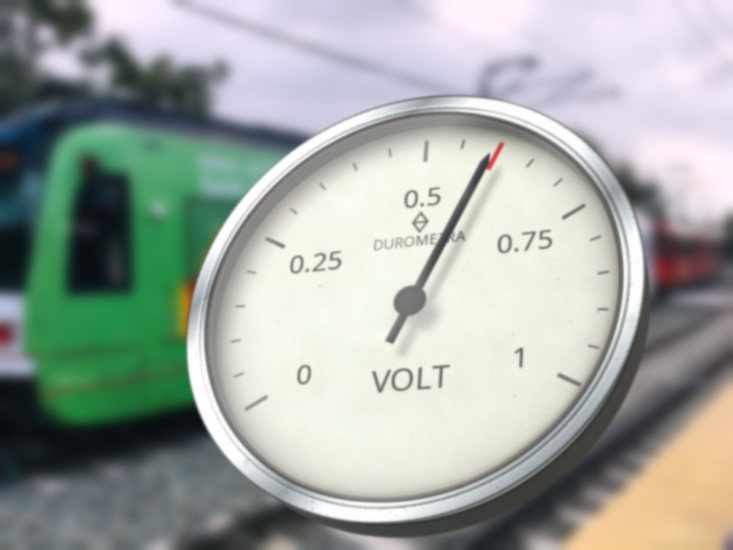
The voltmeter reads 0.6 V
